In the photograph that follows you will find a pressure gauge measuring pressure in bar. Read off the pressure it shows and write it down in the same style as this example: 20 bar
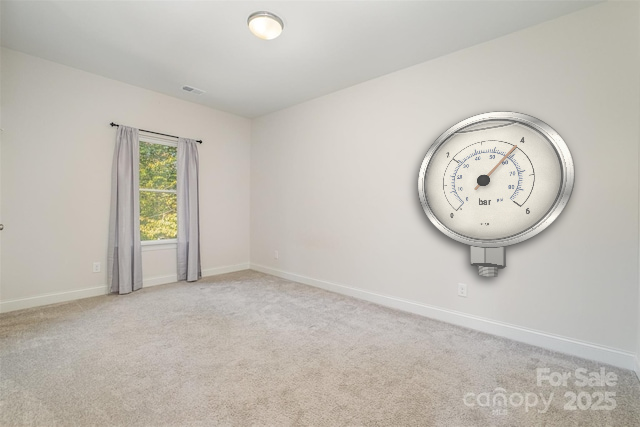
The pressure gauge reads 4 bar
